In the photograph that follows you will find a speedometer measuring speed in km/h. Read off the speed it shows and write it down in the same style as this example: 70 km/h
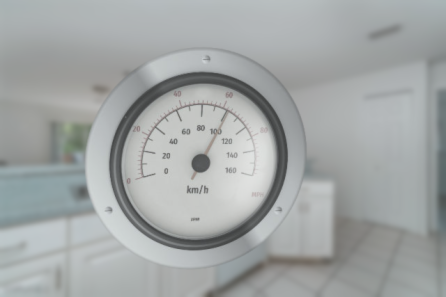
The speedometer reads 100 km/h
